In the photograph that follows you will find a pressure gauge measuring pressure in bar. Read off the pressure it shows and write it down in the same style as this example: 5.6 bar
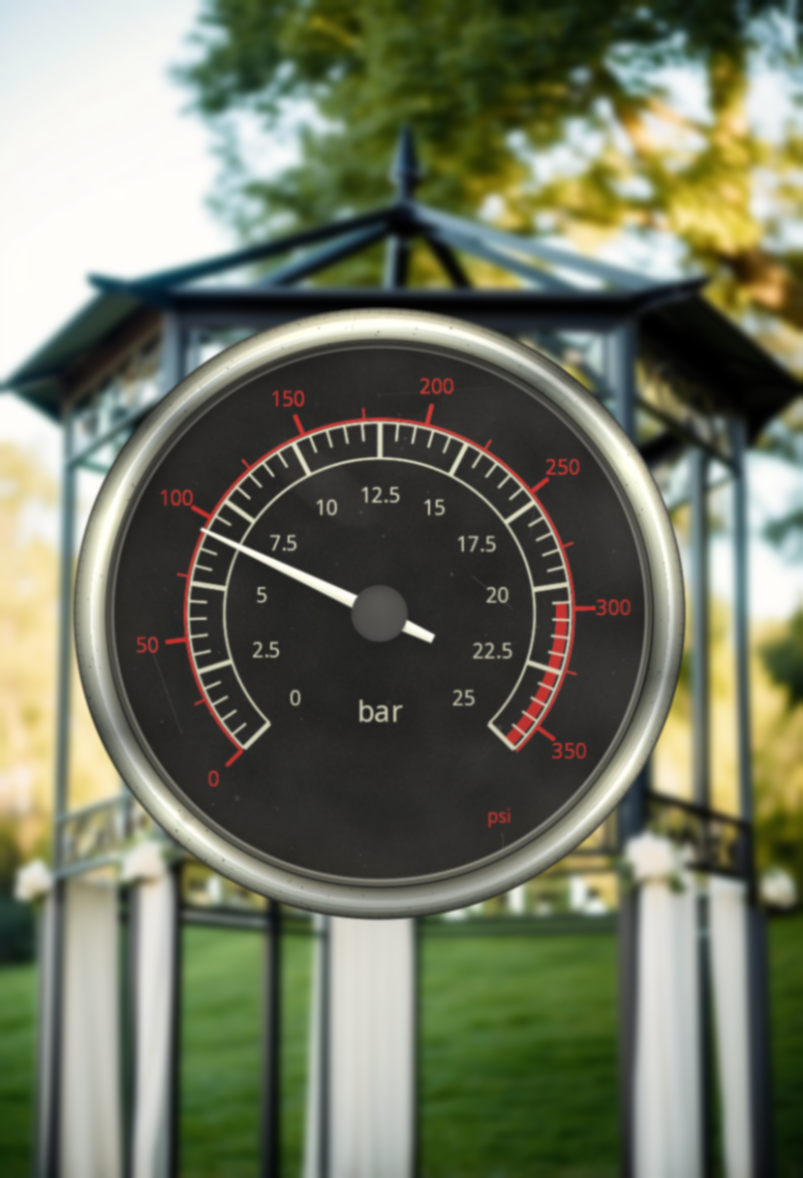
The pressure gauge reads 6.5 bar
